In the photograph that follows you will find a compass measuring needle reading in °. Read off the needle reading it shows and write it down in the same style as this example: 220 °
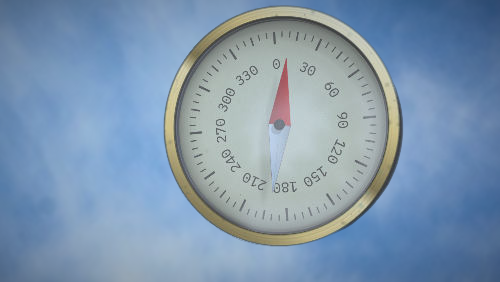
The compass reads 10 °
